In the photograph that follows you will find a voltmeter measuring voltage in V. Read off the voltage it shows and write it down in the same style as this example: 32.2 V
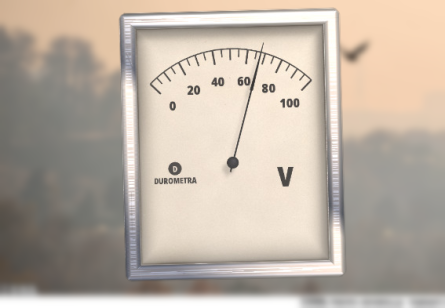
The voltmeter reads 67.5 V
